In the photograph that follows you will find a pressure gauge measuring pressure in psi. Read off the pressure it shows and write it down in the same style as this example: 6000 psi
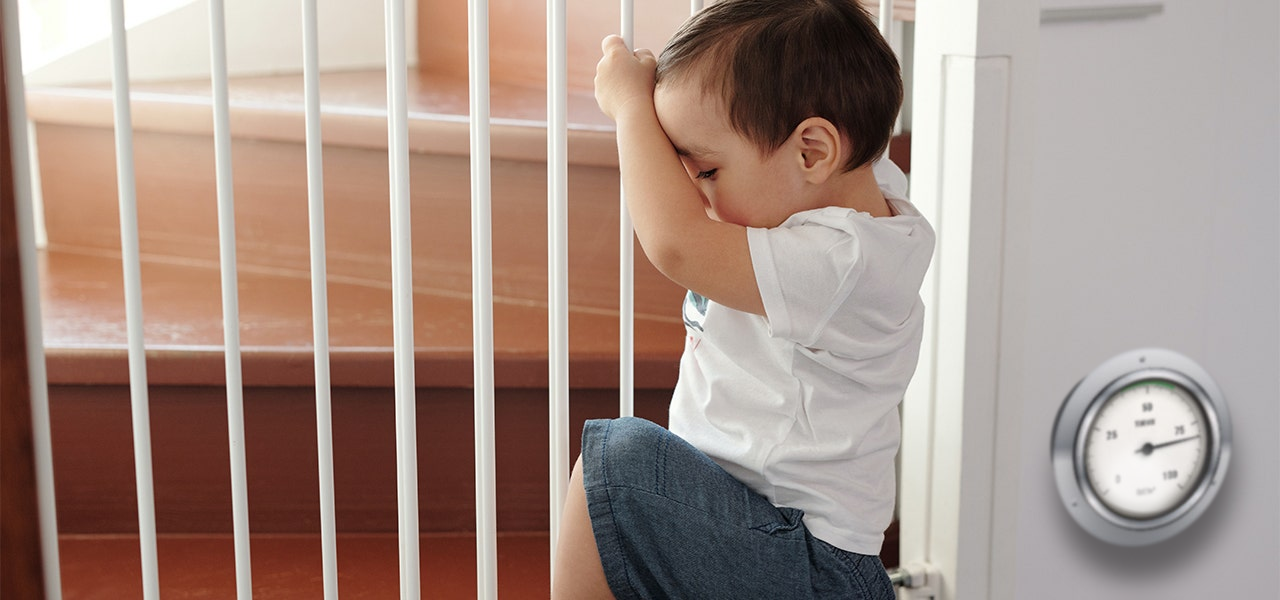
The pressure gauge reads 80 psi
